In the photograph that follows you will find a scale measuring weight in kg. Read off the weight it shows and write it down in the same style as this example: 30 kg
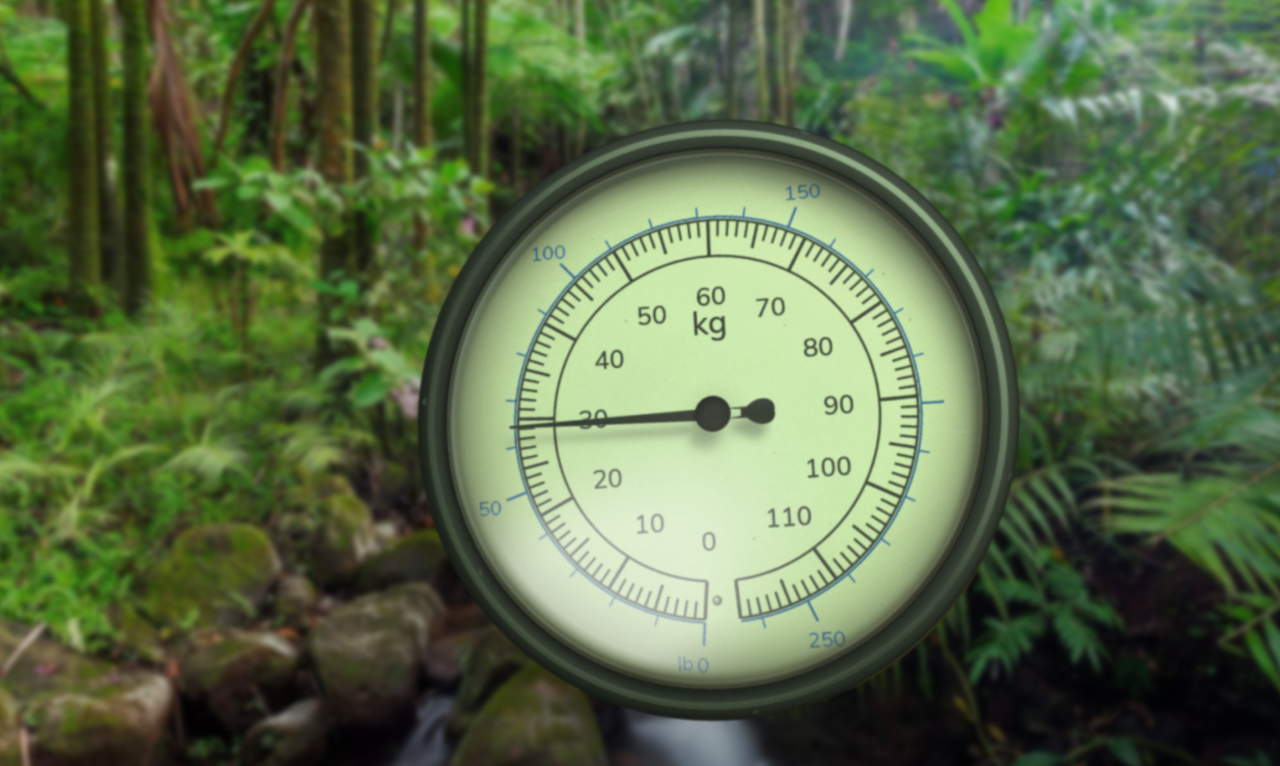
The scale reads 29 kg
